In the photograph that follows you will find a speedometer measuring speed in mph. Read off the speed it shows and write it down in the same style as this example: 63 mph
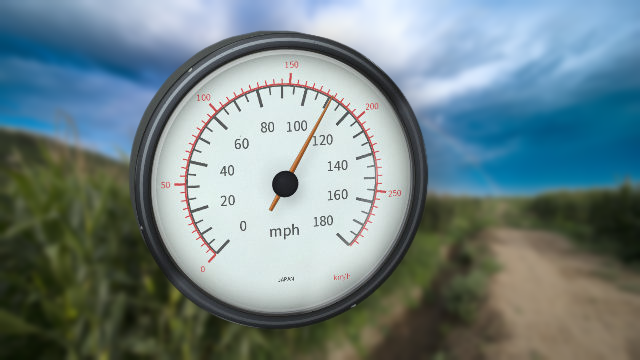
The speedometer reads 110 mph
